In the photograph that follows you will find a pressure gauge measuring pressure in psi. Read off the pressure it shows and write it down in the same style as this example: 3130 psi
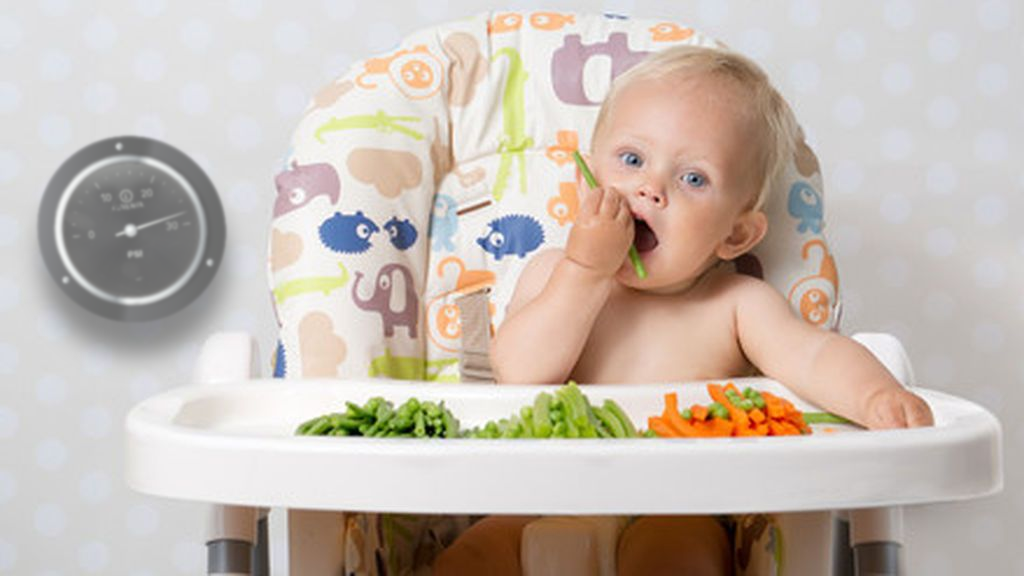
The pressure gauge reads 28 psi
